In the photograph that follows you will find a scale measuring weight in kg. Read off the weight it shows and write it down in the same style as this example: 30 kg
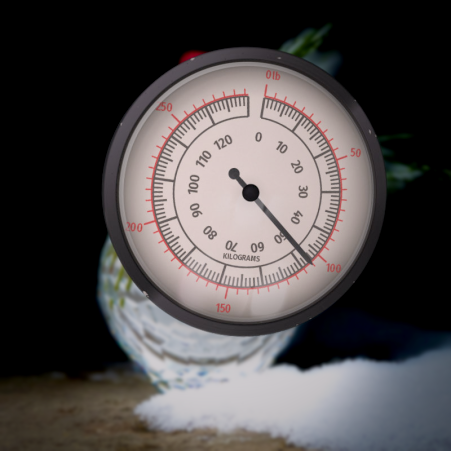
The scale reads 48 kg
